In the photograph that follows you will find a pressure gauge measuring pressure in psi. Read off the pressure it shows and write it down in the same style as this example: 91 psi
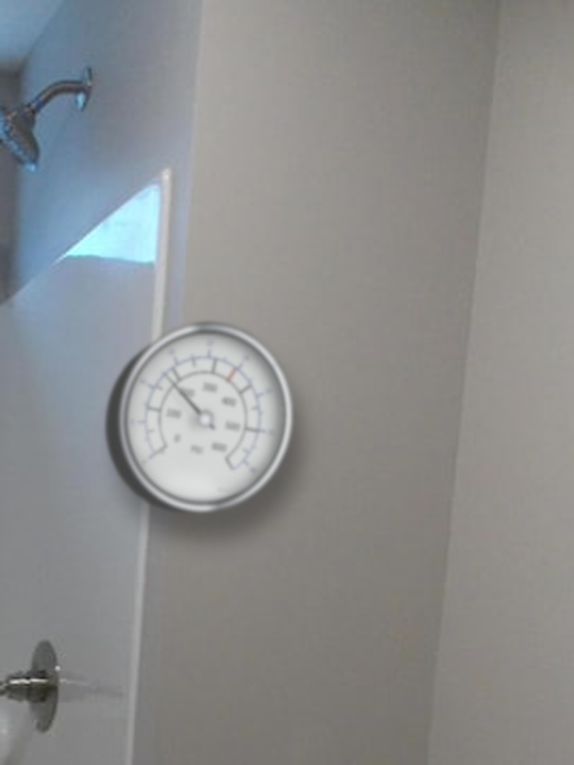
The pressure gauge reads 175 psi
